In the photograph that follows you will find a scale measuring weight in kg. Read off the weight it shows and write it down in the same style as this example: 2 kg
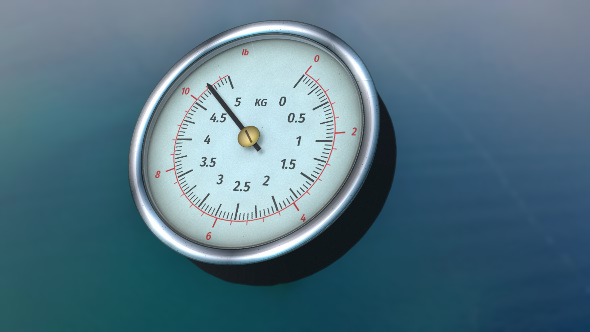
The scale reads 4.75 kg
